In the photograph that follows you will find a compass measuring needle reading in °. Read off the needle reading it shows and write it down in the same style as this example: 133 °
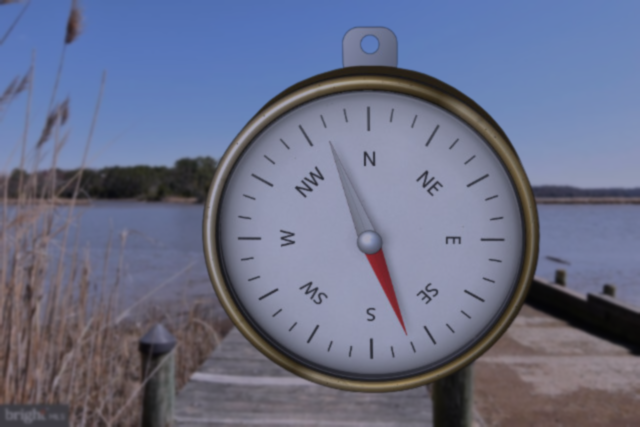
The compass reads 160 °
